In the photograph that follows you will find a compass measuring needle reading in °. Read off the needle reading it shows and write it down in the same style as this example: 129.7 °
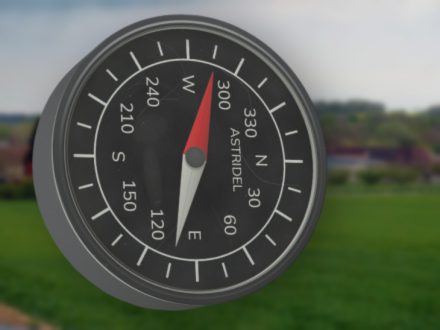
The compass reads 285 °
